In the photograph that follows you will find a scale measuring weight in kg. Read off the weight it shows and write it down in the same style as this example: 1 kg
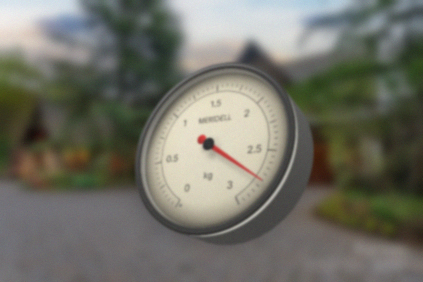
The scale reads 2.75 kg
